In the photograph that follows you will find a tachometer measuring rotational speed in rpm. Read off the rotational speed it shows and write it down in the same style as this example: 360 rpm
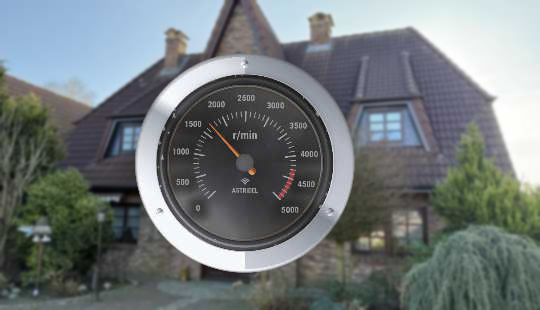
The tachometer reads 1700 rpm
